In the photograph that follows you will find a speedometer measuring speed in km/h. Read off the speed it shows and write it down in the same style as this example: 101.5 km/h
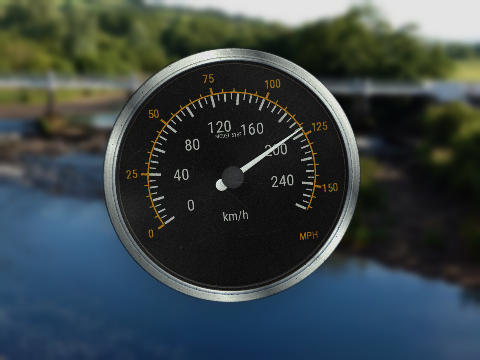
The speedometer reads 195 km/h
